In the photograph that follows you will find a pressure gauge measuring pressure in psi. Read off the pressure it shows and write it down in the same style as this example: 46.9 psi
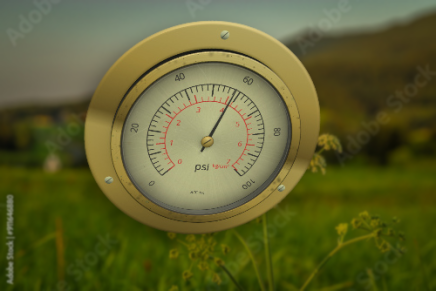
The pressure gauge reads 58 psi
